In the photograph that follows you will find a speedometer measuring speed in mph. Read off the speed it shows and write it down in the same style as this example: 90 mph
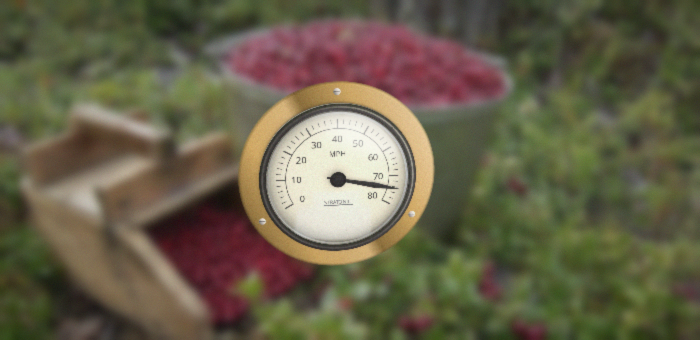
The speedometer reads 74 mph
